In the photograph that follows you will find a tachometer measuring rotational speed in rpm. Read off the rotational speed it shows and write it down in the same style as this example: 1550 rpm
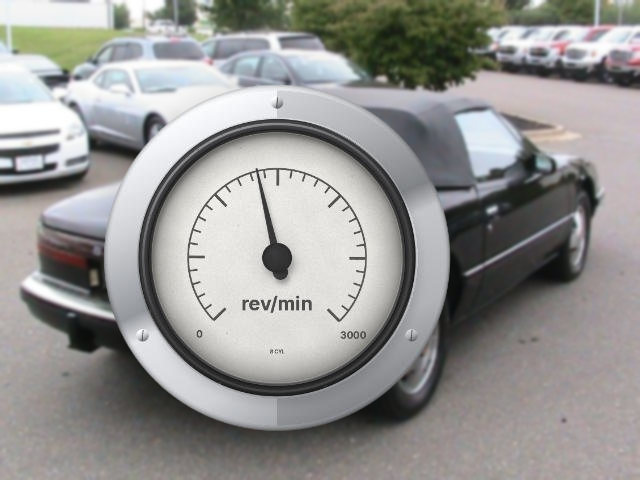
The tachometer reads 1350 rpm
